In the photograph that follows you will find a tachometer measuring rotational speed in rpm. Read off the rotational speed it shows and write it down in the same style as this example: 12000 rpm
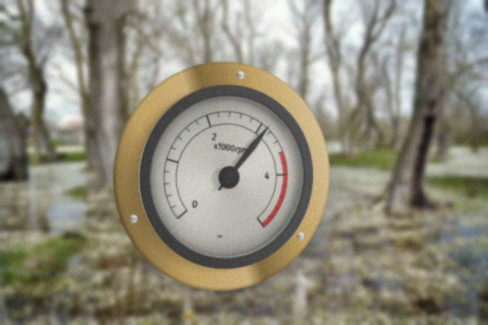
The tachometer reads 3100 rpm
